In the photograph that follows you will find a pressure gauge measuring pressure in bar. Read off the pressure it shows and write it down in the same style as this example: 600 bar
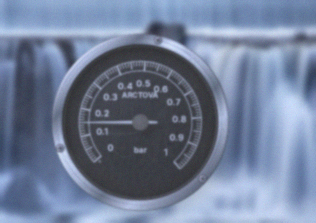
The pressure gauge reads 0.15 bar
